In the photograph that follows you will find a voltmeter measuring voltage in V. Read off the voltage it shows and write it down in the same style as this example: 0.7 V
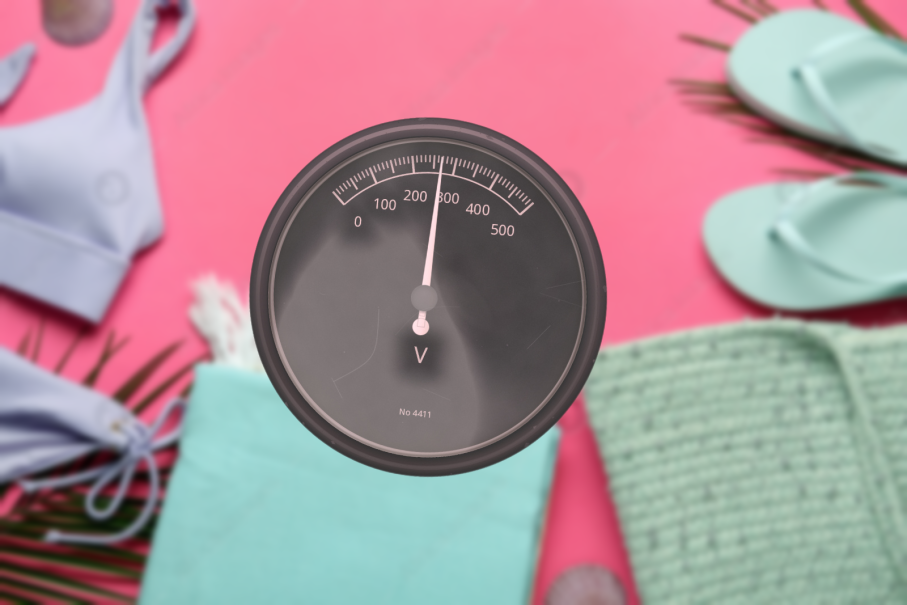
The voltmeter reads 270 V
